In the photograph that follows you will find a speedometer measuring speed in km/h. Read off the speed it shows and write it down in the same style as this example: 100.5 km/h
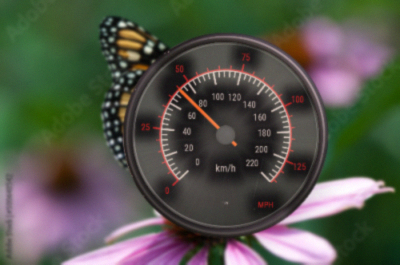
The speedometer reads 72 km/h
